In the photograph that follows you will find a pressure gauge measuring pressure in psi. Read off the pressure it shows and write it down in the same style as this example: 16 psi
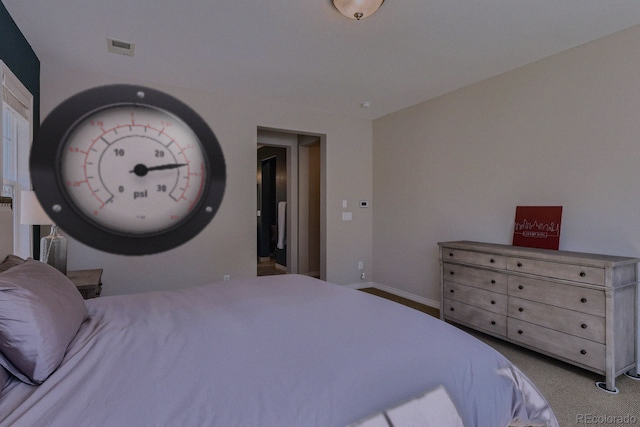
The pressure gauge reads 24 psi
